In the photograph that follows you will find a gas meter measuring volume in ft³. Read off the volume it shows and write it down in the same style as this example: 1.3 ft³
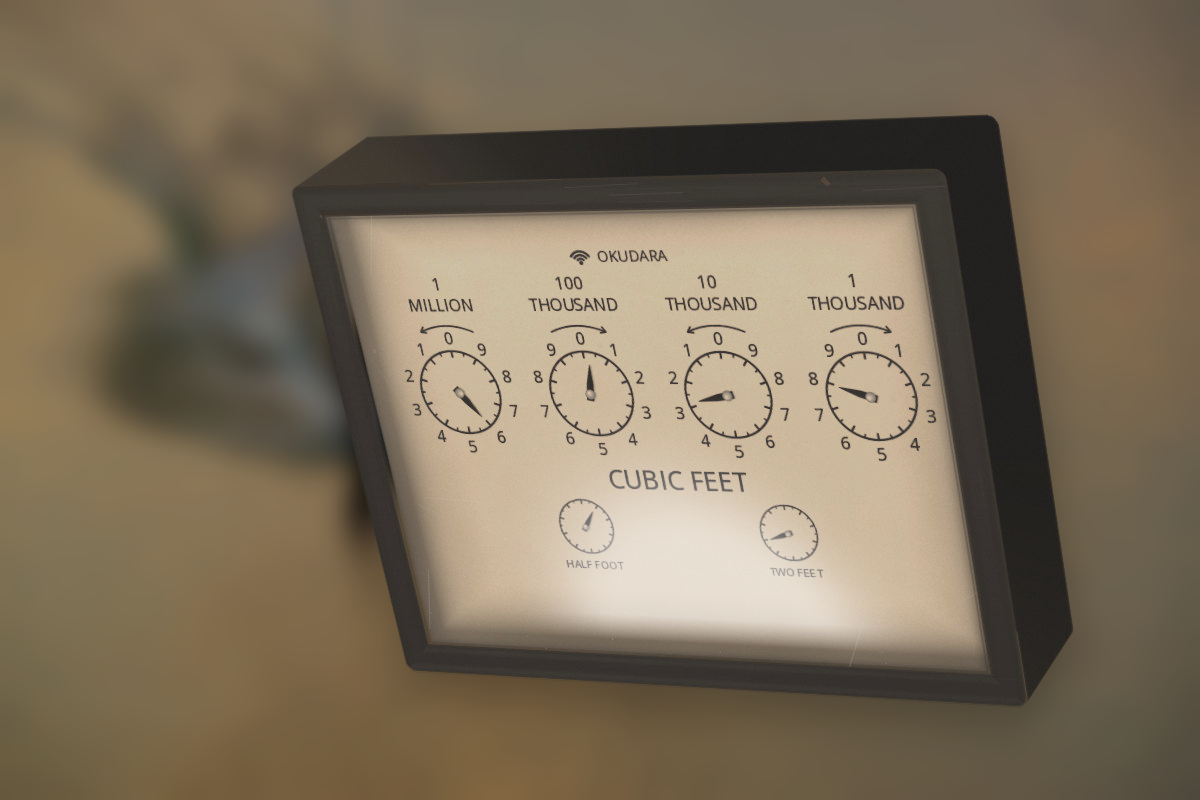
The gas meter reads 602800 ft³
